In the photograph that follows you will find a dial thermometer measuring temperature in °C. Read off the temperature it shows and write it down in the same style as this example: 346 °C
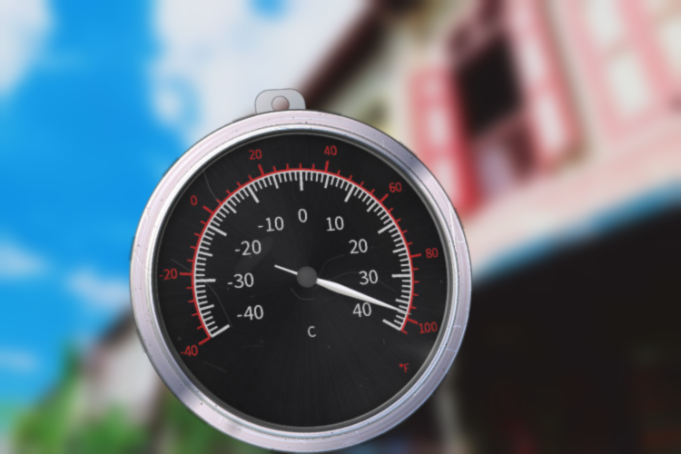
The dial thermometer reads 37 °C
